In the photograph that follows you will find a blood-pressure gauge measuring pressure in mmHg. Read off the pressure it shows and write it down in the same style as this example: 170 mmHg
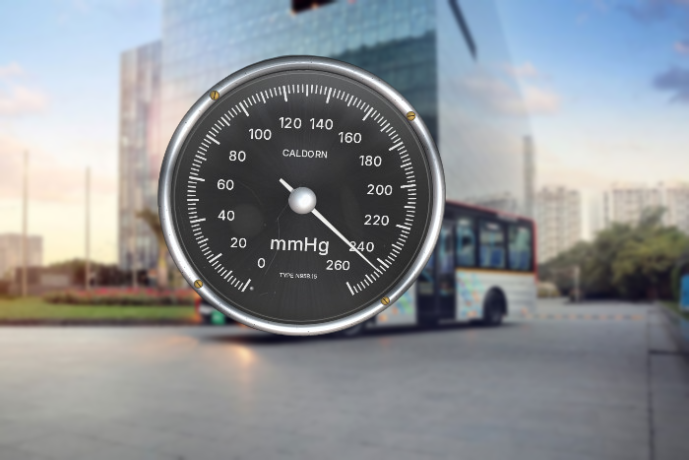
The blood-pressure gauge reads 244 mmHg
